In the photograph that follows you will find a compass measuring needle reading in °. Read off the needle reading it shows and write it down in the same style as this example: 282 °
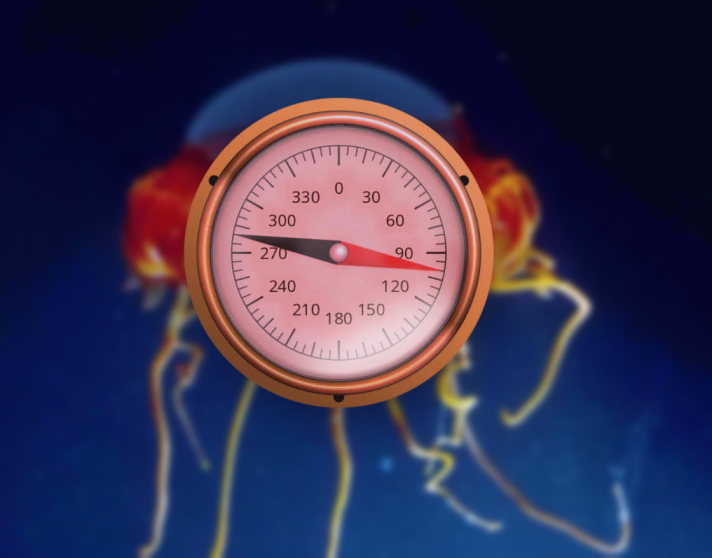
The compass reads 100 °
